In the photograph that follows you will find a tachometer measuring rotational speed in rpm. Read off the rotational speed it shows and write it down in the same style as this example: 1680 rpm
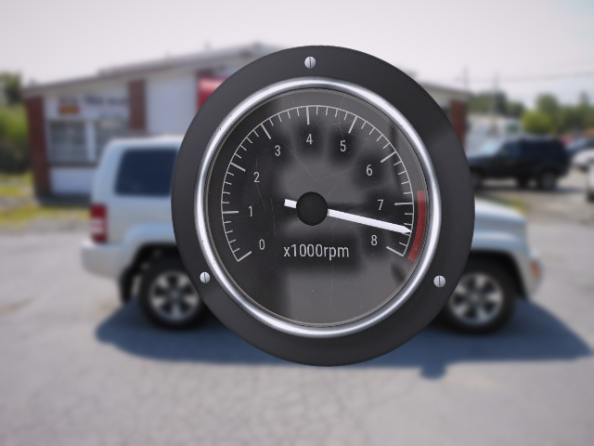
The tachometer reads 7500 rpm
